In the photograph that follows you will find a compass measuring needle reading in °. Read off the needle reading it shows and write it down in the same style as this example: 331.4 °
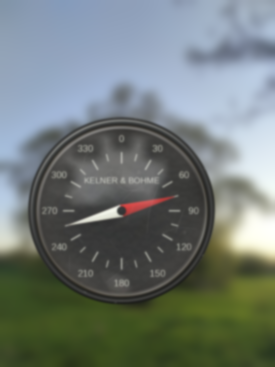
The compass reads 75 °
